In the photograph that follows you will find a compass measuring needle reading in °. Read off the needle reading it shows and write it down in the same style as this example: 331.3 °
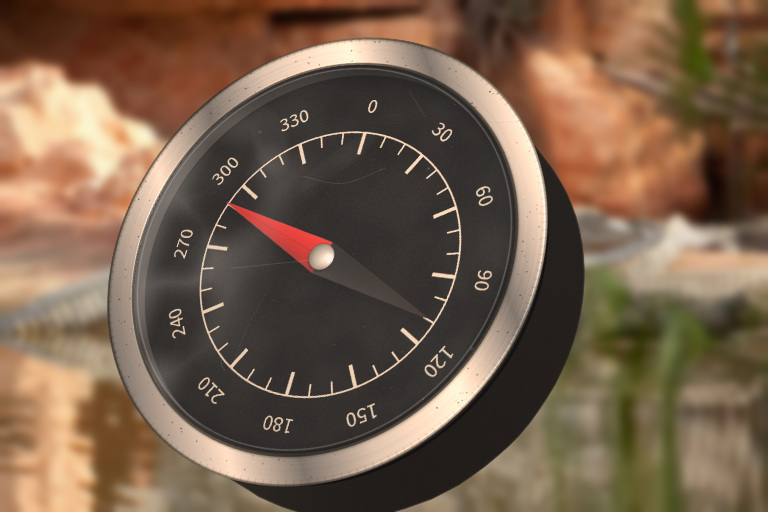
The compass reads 290 °
